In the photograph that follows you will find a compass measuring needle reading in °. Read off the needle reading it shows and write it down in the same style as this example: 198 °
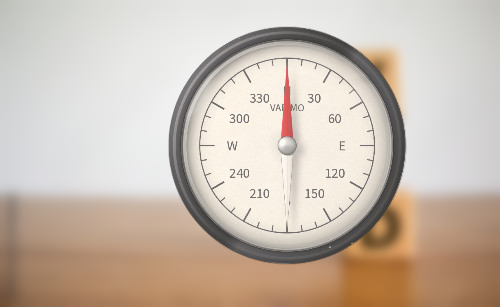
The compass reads 0 °
